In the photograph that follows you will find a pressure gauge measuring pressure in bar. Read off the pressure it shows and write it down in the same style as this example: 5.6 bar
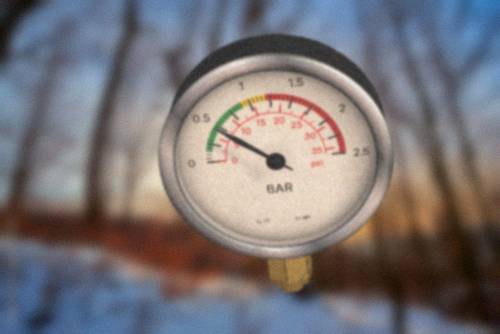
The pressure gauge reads 0.5 bar
